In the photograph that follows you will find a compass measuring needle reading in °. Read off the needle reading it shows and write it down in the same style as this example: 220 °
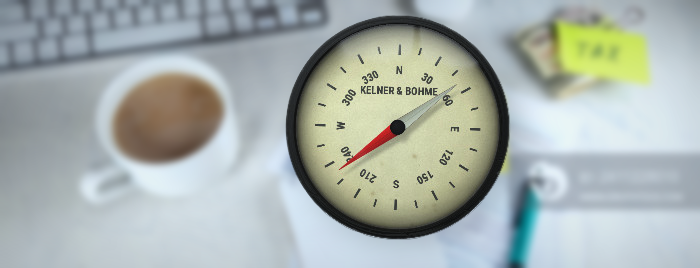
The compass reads 232.5 °
